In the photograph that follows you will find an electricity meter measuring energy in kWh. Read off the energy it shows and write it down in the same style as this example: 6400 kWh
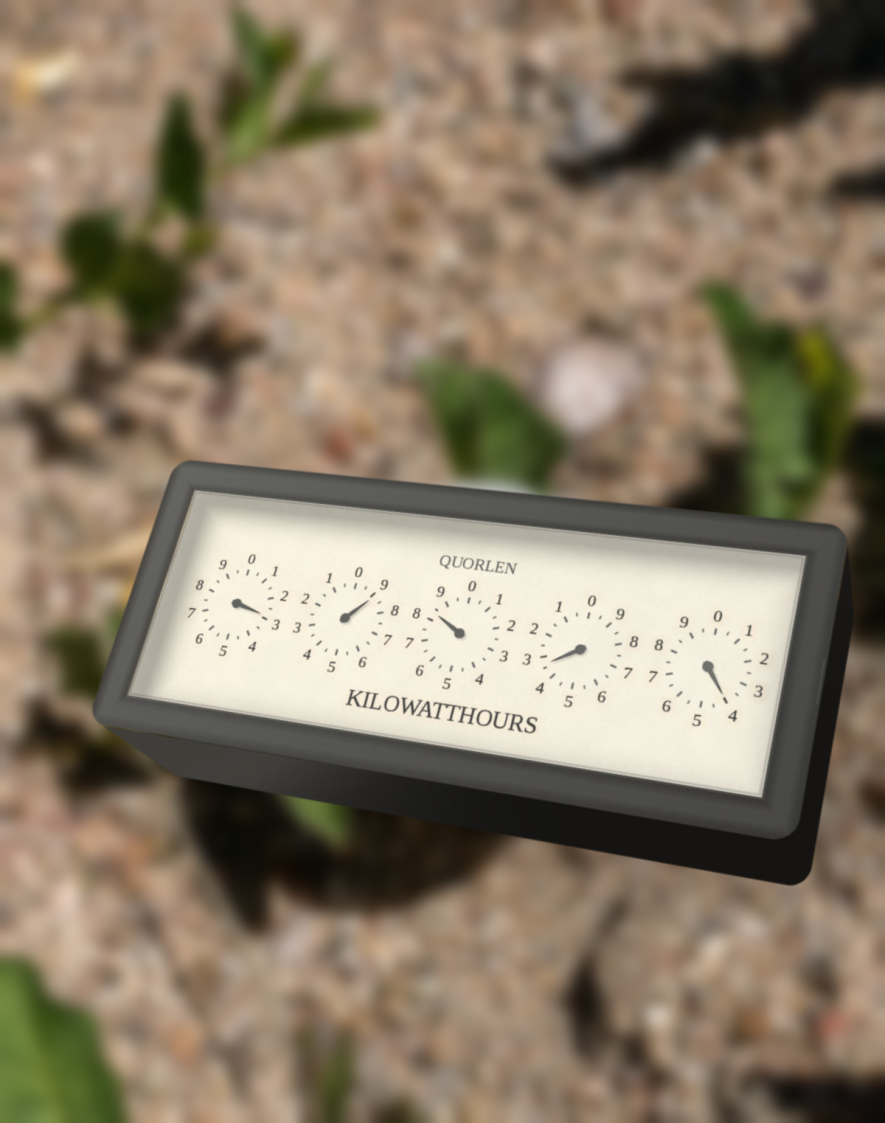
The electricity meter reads 28834 kWh
